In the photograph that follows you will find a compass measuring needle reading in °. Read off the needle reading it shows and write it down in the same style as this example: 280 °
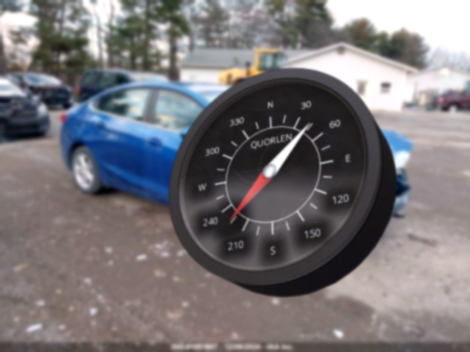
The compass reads 225 °
